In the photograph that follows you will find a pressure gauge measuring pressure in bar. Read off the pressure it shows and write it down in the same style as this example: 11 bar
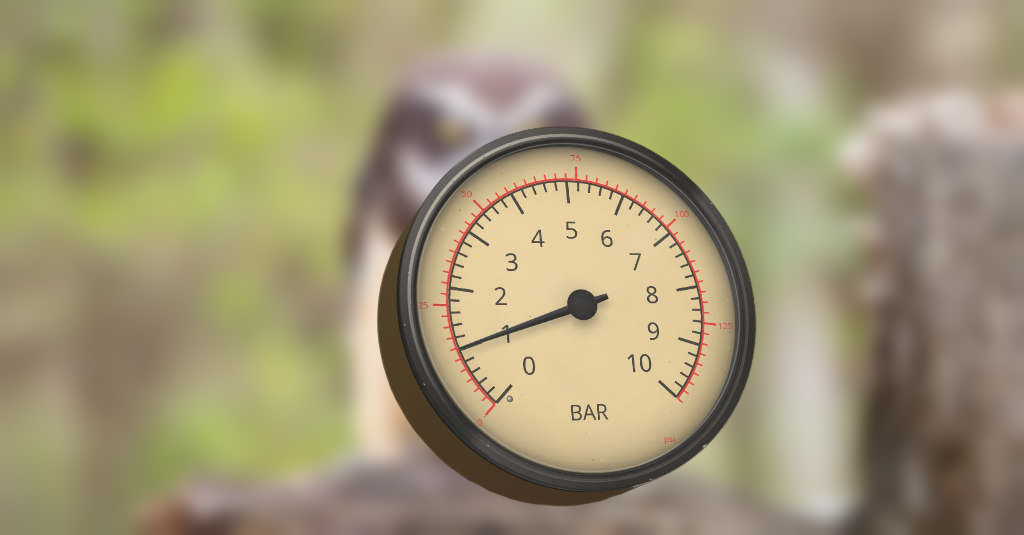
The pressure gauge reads 1 bar
